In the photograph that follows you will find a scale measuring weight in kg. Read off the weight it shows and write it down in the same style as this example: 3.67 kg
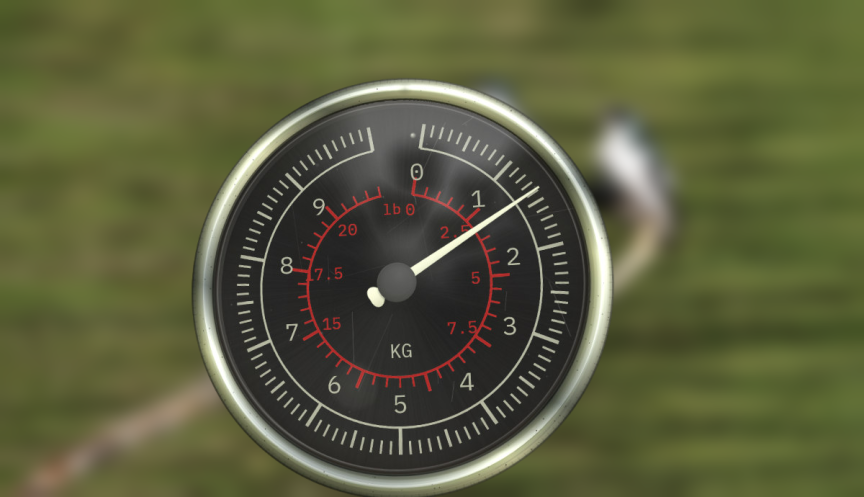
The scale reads 1.4 kg
